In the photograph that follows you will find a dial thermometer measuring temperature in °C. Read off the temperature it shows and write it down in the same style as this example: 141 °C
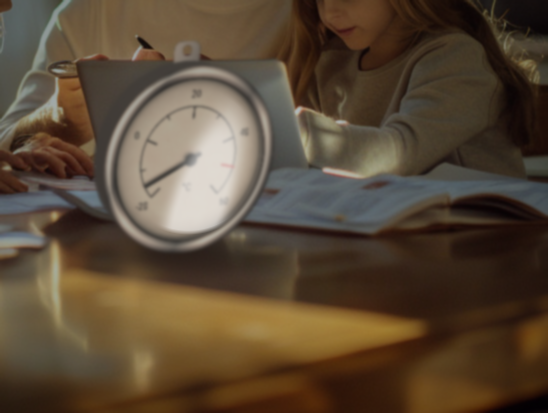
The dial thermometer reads -15 °C
